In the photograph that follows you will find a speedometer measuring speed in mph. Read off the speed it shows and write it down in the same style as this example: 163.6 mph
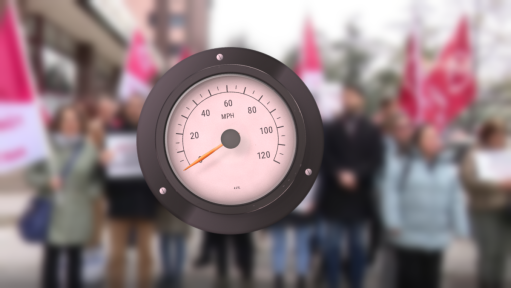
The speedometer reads 0 mph
